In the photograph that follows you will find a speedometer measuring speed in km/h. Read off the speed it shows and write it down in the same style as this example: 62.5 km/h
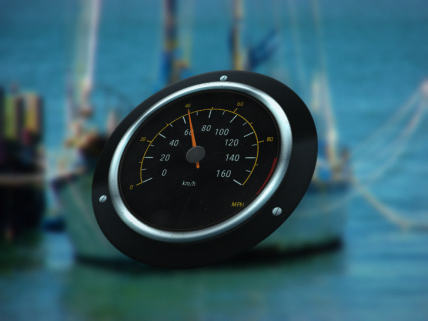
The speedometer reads 65 km/h
